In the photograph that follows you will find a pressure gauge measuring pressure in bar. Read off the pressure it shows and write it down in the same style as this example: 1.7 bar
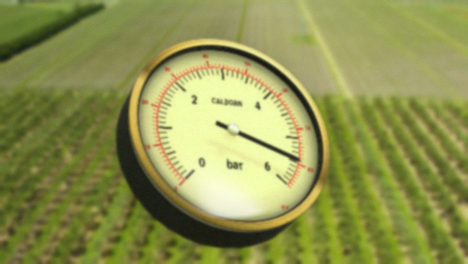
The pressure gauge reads 5.5 bar
